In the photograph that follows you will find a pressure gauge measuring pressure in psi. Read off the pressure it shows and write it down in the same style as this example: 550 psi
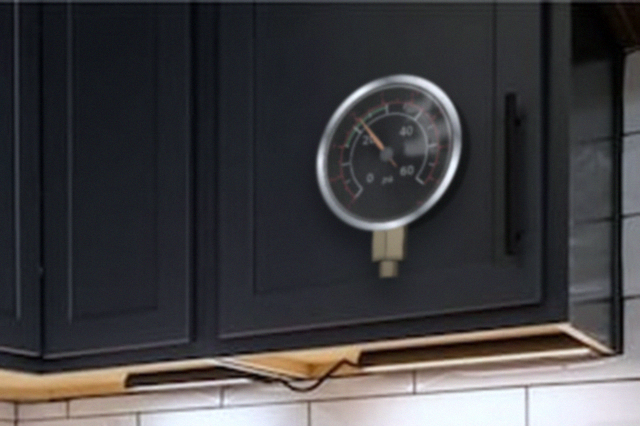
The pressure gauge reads 22.5 psi
